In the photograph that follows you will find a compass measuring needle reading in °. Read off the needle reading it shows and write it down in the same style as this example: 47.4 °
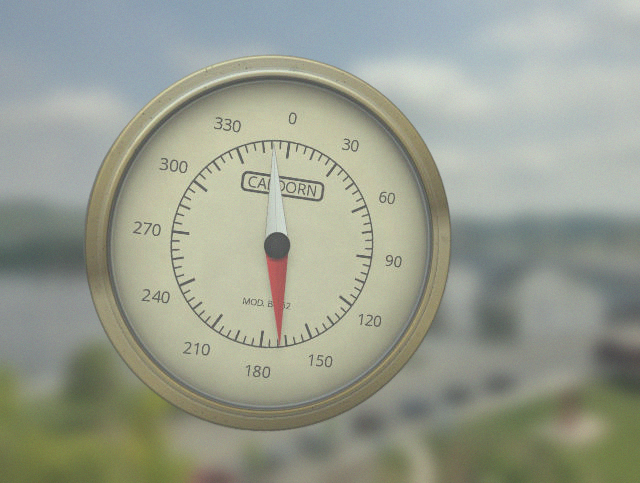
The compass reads 170 °
